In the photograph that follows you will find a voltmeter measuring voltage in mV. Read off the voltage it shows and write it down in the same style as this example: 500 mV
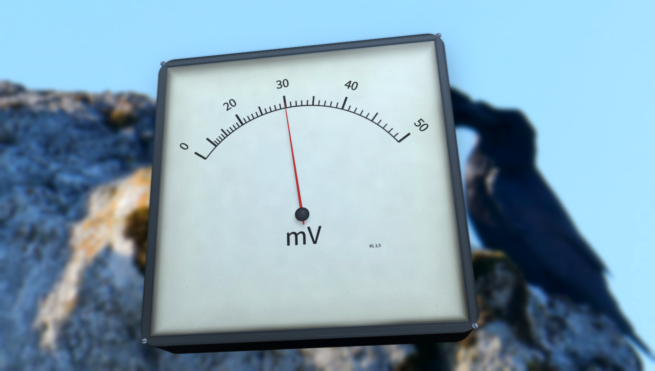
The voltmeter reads 30 mV
